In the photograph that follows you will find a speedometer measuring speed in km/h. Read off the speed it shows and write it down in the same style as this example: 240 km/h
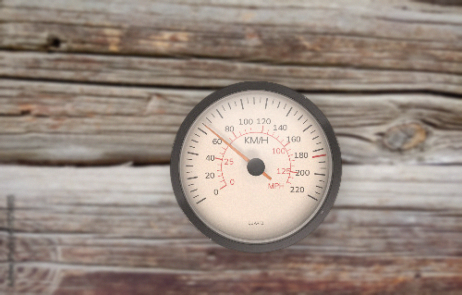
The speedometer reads 65 km/h
